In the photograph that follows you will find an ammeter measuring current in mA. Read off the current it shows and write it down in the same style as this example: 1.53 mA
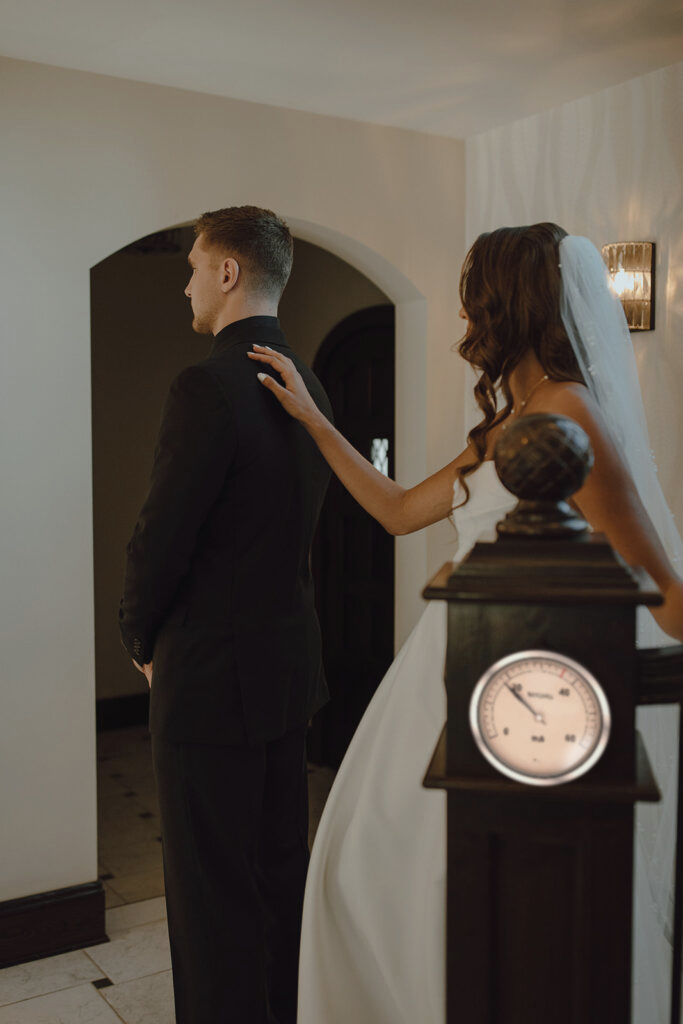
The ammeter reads 18 mA
